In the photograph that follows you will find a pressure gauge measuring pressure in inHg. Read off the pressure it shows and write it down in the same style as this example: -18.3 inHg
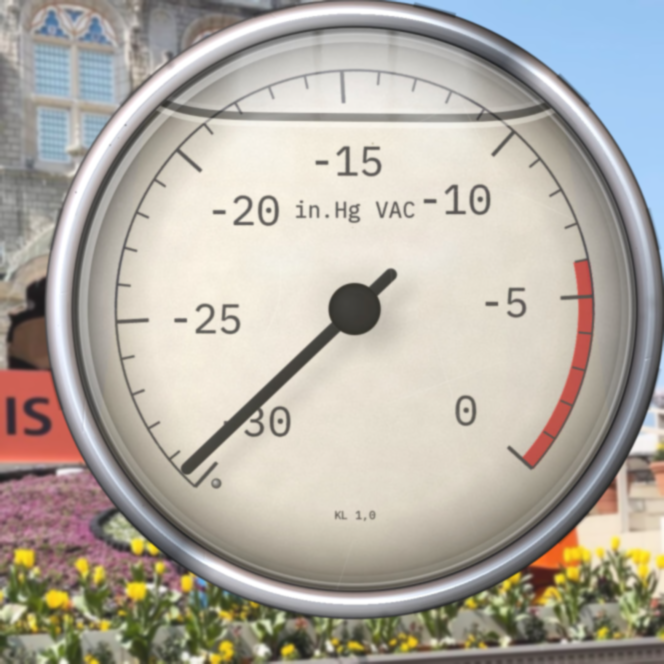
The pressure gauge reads -29.5 inHg
